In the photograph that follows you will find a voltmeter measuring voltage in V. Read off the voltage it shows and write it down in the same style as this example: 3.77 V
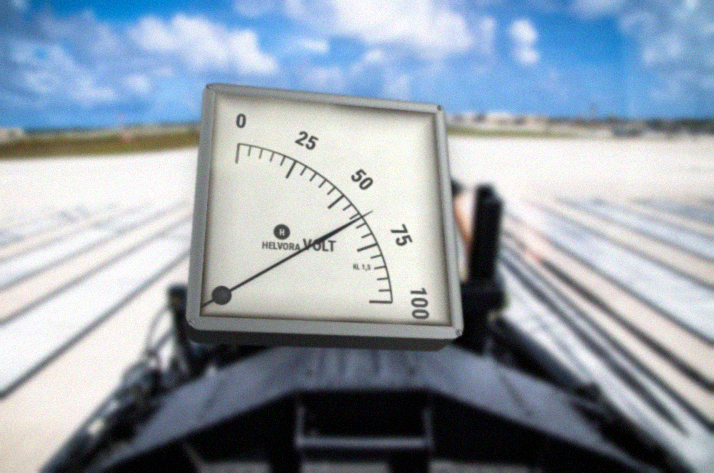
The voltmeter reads 62.5 V
